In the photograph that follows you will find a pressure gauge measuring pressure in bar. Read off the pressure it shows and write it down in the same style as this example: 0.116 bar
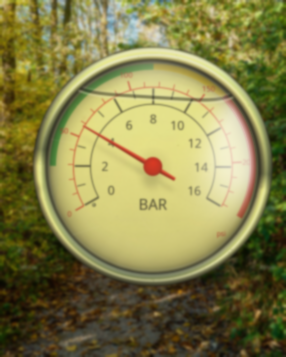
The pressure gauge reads 4 bar
